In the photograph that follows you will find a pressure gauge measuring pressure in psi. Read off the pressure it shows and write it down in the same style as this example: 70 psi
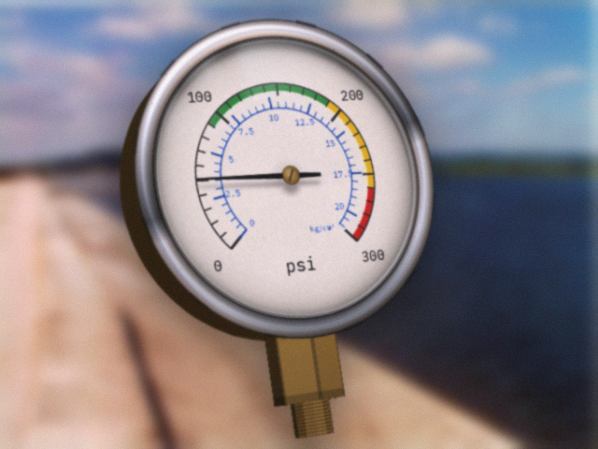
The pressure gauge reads 50 psi
